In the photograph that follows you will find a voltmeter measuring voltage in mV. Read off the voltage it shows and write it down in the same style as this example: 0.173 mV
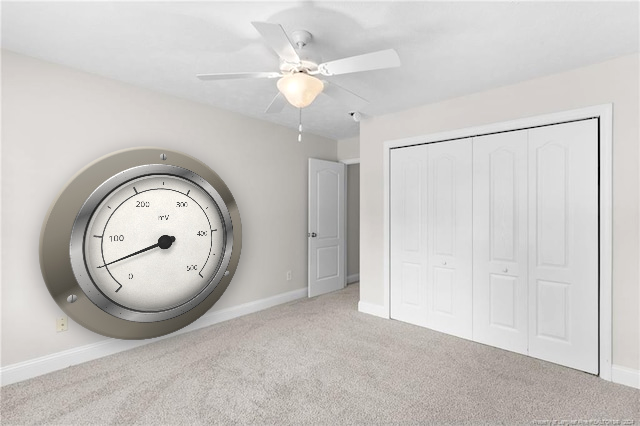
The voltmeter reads 50 mV
